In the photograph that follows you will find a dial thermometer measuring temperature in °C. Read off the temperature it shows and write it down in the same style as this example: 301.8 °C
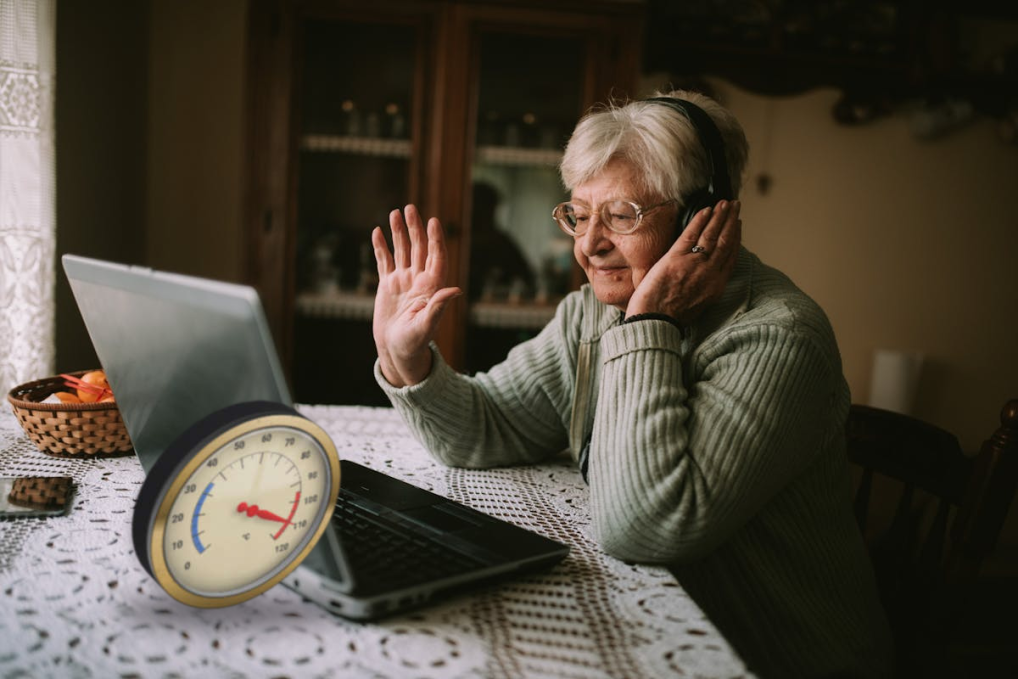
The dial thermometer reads 110 °C
